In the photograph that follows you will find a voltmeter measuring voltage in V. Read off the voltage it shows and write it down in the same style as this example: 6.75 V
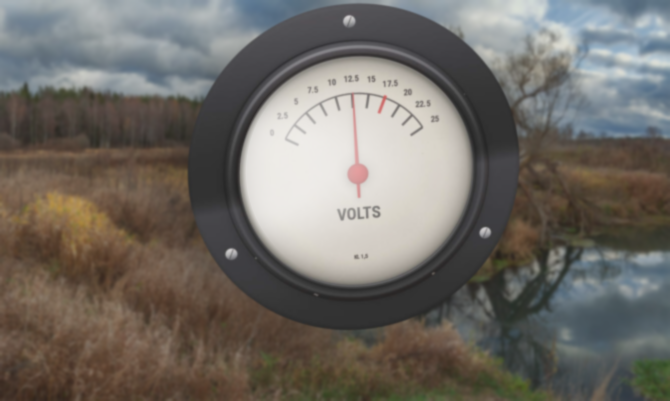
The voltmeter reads 12.5 V
